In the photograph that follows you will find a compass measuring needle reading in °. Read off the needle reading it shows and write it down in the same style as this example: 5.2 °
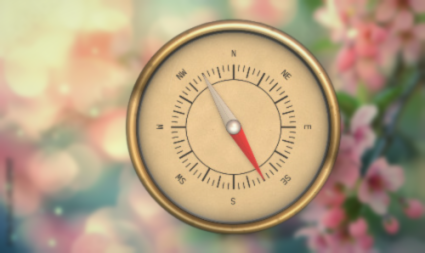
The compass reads 150 °
